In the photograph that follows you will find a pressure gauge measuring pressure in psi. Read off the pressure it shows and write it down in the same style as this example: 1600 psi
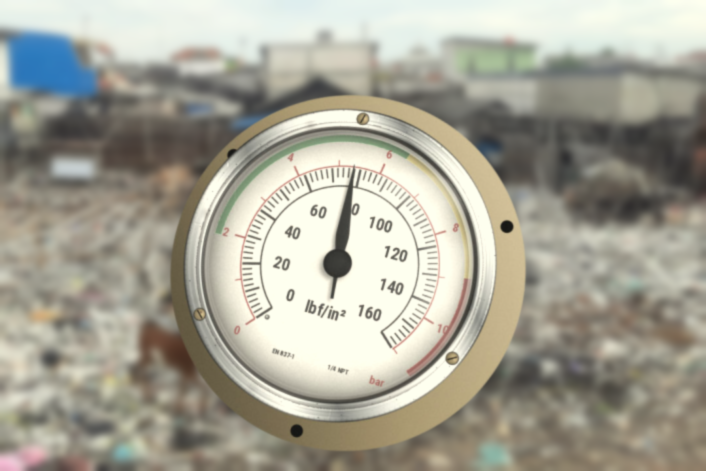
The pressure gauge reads 78 psi
